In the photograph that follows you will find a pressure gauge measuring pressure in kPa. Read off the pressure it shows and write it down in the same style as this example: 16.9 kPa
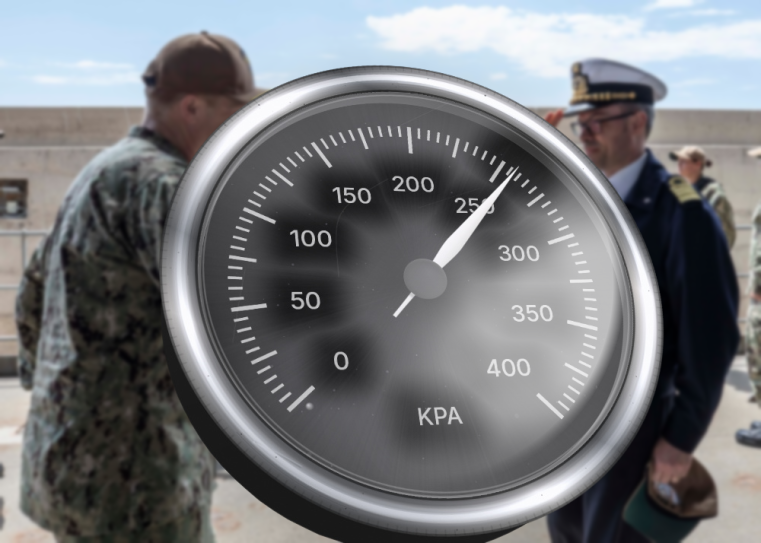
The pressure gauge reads 257.5 kPa
